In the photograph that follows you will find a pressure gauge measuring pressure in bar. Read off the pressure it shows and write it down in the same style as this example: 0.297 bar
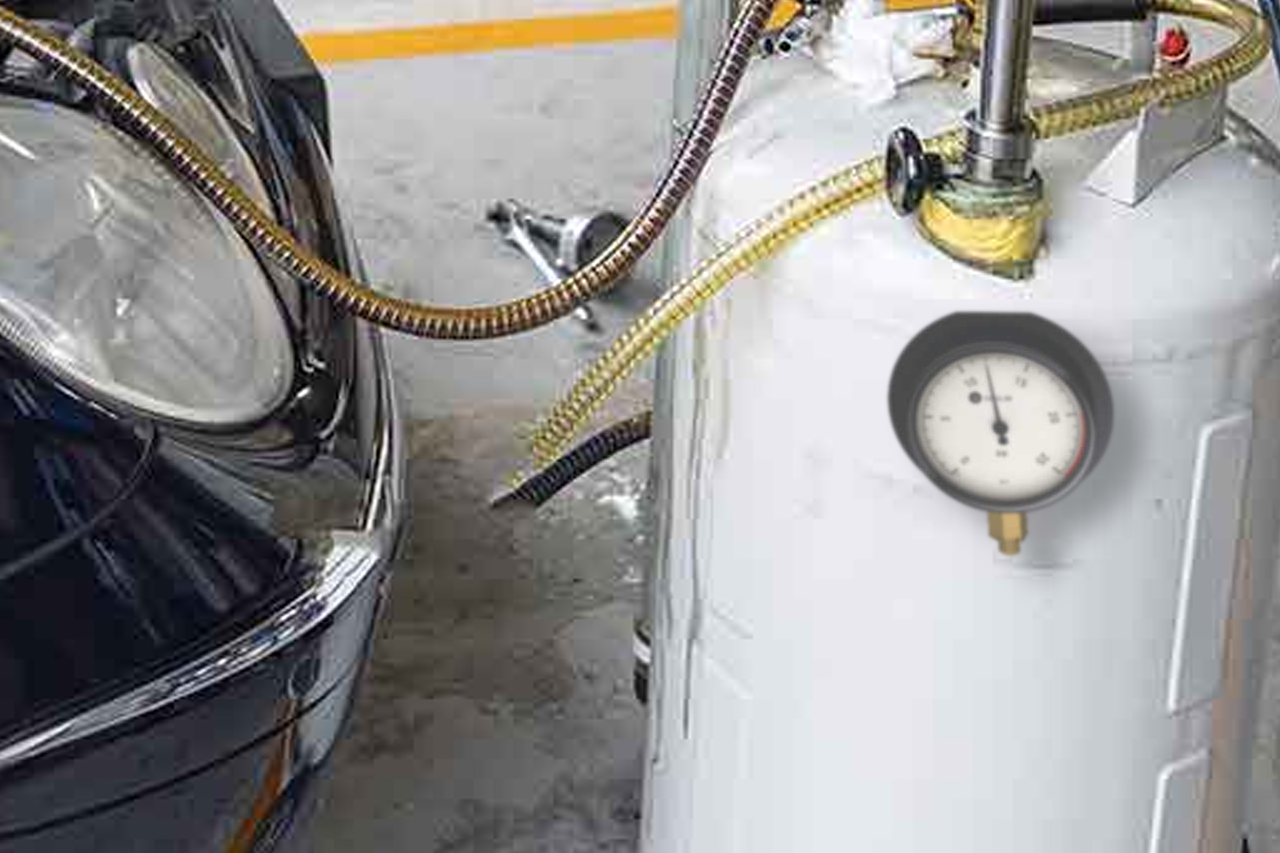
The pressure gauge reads 12 bar
